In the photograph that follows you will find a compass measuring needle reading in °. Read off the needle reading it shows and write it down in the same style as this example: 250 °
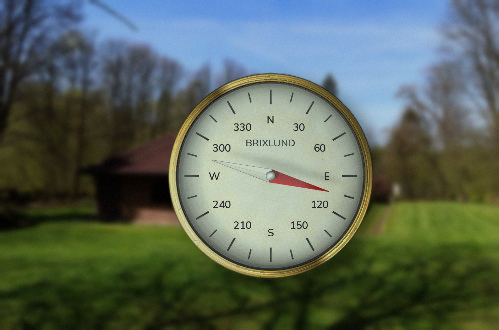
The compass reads 105 °
